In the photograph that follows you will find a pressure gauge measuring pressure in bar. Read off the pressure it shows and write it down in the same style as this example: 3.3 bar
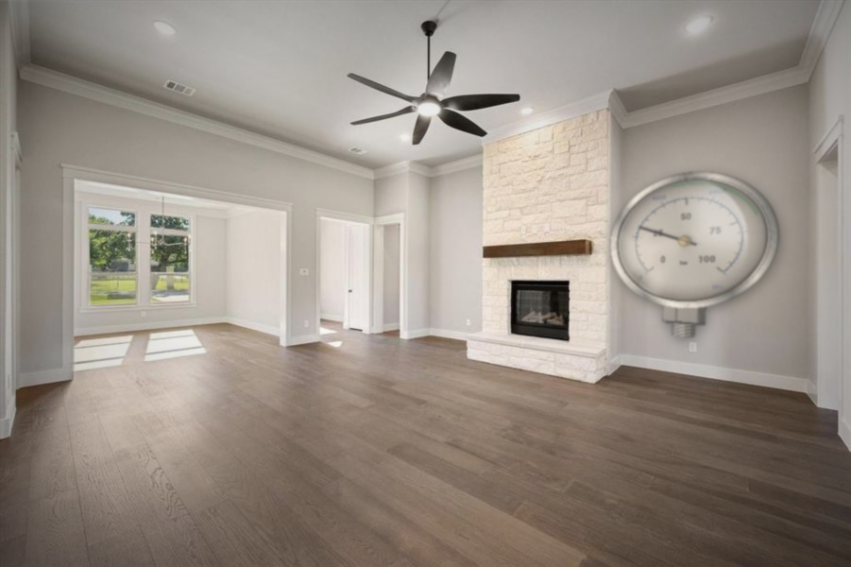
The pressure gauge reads 25 bar
